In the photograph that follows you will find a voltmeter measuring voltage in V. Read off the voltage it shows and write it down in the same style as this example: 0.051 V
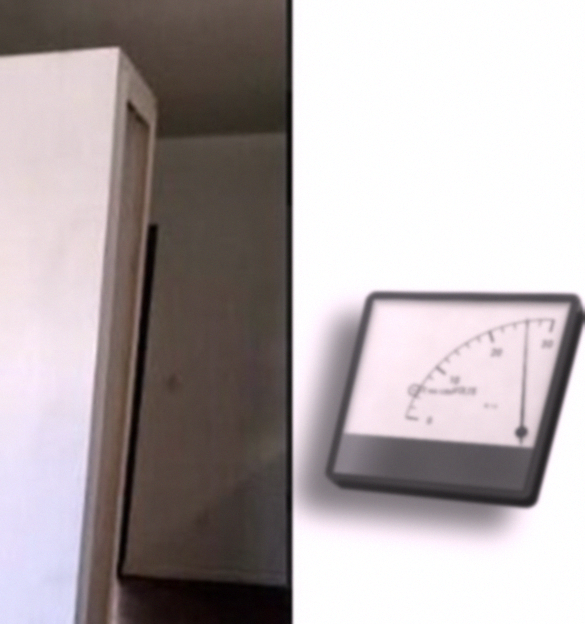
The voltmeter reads 26 V
